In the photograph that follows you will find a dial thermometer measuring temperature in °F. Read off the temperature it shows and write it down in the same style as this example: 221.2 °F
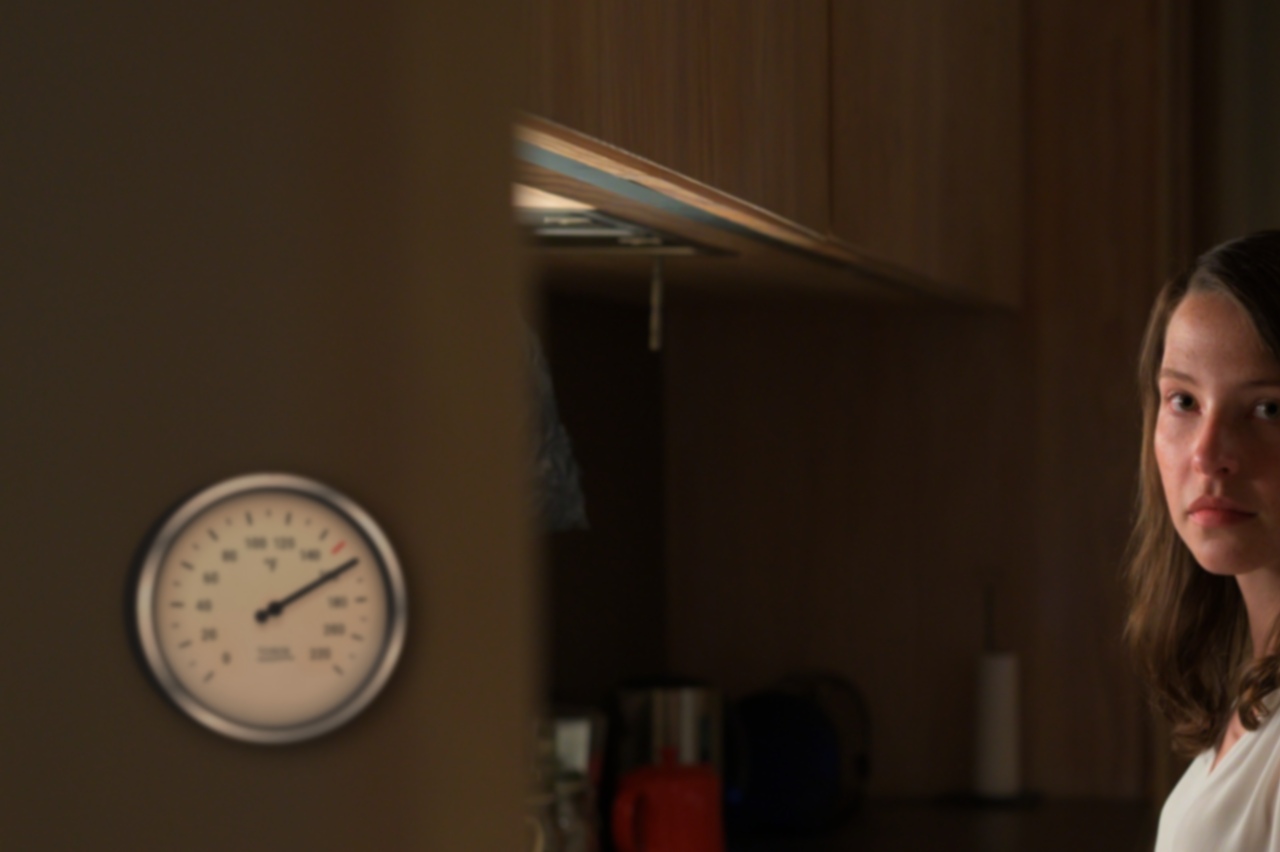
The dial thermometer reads 160 °F
